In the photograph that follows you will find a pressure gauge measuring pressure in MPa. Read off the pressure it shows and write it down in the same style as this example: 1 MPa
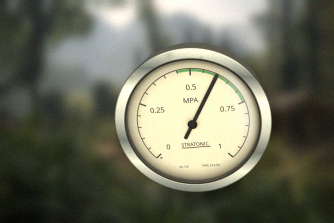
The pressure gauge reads 0.6 MPa
